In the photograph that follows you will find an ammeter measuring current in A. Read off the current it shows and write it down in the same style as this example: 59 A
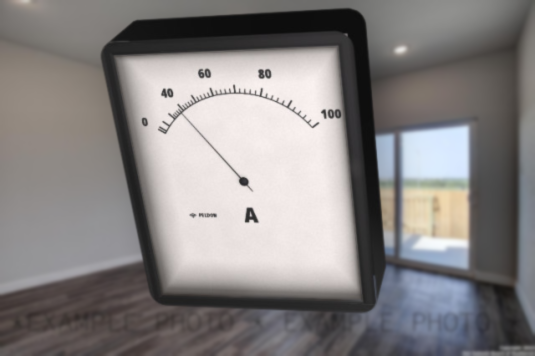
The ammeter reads 40 A
